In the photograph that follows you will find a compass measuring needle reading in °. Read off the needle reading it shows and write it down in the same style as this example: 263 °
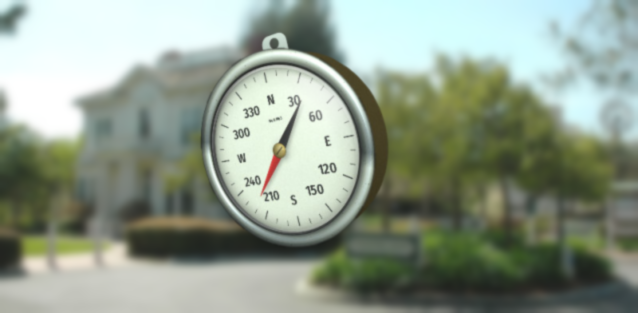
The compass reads 220 °
